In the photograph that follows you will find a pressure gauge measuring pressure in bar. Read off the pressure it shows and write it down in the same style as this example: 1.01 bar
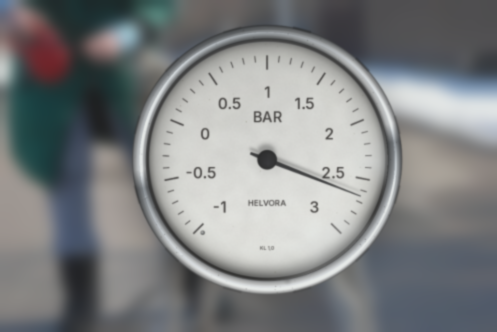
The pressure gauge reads 2.65 bar
